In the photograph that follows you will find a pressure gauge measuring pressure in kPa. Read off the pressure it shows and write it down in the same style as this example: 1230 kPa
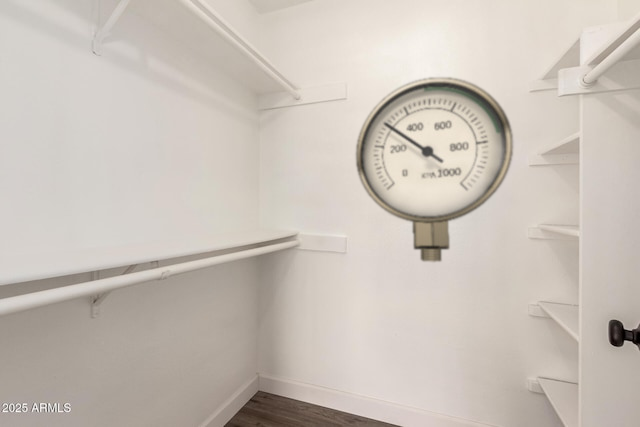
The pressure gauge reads 300 kPa
